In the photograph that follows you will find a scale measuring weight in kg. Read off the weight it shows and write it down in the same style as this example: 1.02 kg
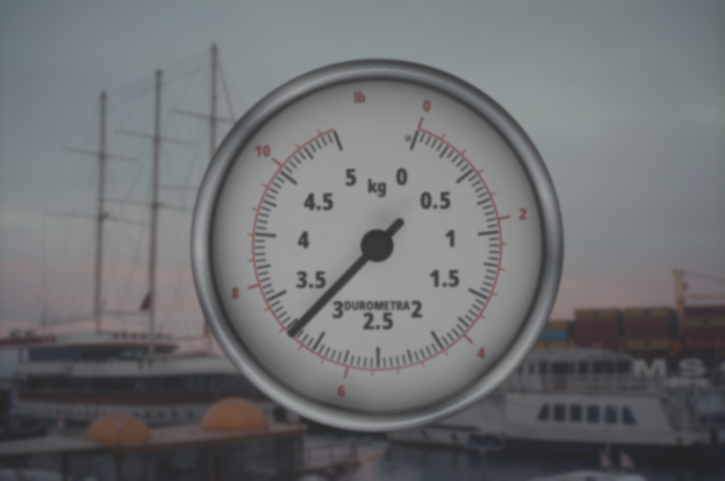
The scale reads 3.2 kg
